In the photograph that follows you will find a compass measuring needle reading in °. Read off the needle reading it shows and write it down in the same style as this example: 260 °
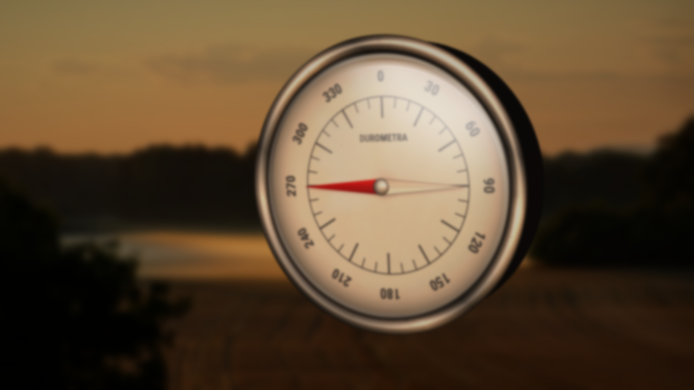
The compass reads 270 °
